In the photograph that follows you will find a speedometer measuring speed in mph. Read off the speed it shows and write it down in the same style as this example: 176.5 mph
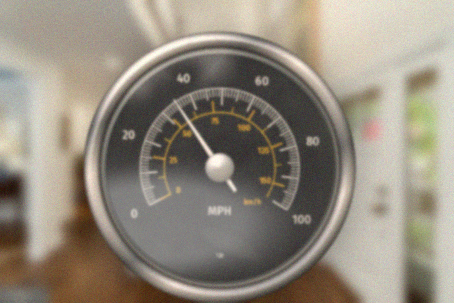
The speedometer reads 35 mph
